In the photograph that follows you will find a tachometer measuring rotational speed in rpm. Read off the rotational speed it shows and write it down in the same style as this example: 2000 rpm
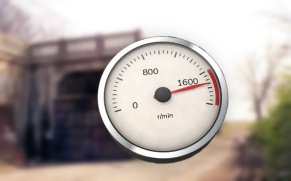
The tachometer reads 1750 rpm
